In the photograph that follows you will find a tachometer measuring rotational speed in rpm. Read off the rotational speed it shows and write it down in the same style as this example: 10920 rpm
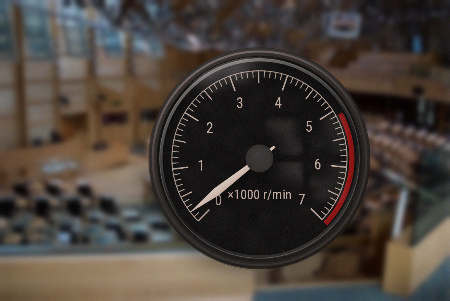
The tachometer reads 200 rpm
